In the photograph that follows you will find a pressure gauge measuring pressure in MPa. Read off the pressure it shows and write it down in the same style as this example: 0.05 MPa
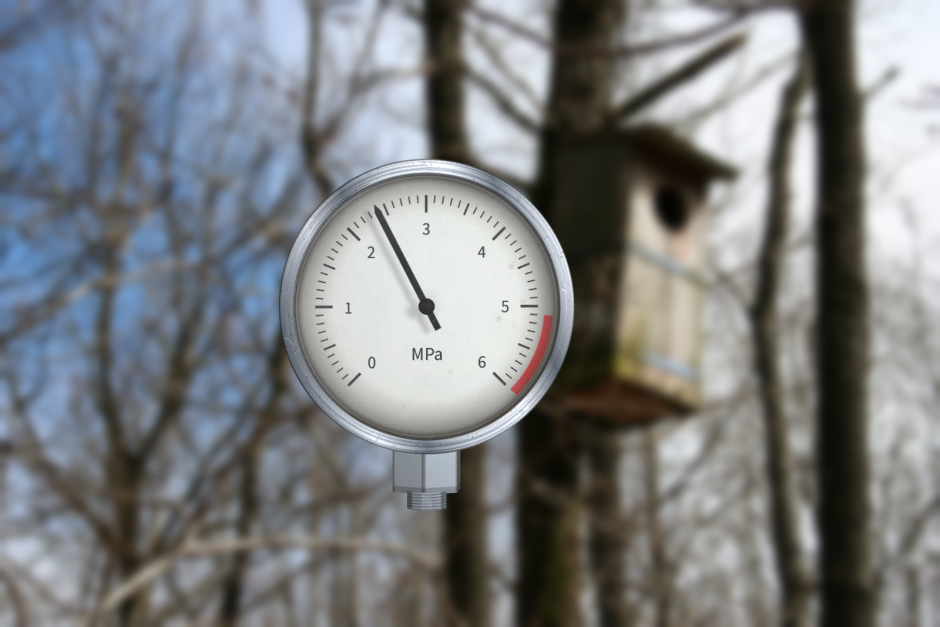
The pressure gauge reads 2.4 MPa
